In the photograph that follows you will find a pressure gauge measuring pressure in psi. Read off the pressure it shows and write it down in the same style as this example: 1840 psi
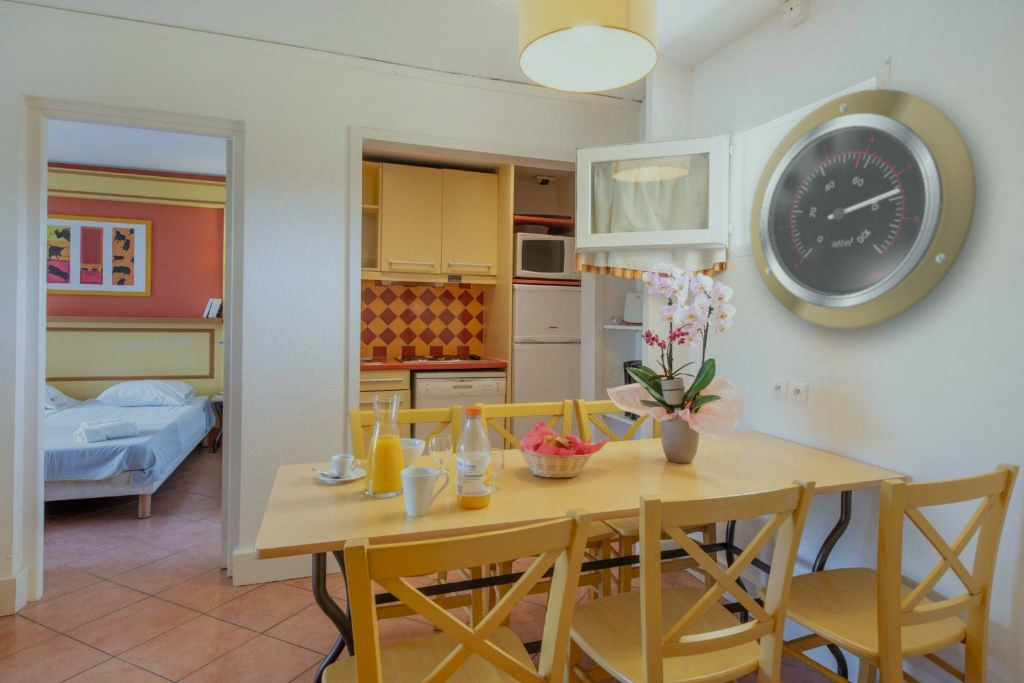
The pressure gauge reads 78 psi
